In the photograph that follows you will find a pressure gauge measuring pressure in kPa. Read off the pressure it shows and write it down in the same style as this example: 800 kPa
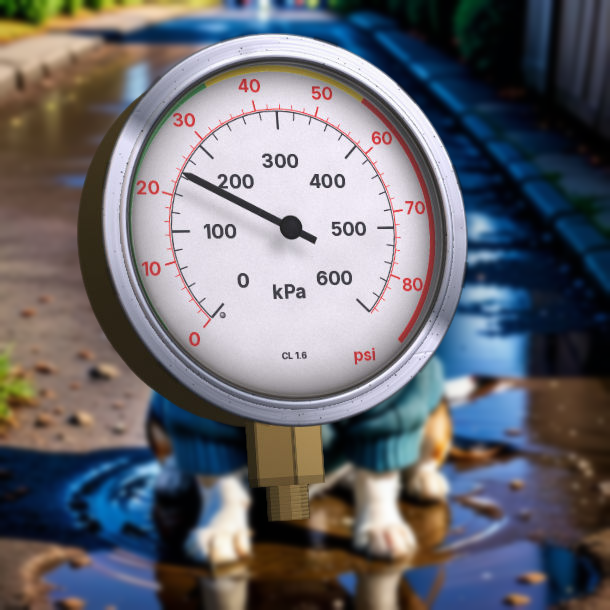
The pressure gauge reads 160 kPa
